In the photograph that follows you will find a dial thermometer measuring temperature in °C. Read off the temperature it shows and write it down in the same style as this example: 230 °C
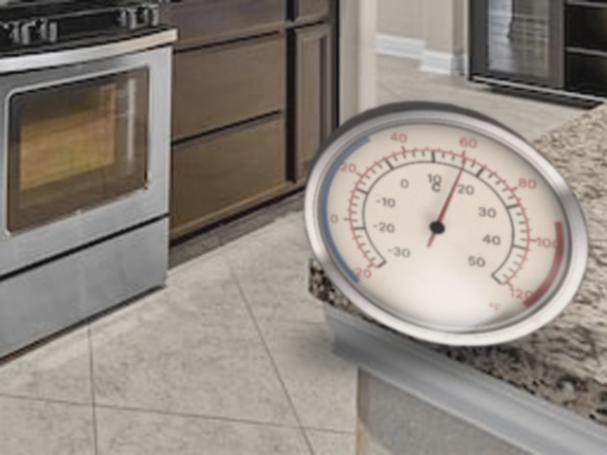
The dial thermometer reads 16 °C
